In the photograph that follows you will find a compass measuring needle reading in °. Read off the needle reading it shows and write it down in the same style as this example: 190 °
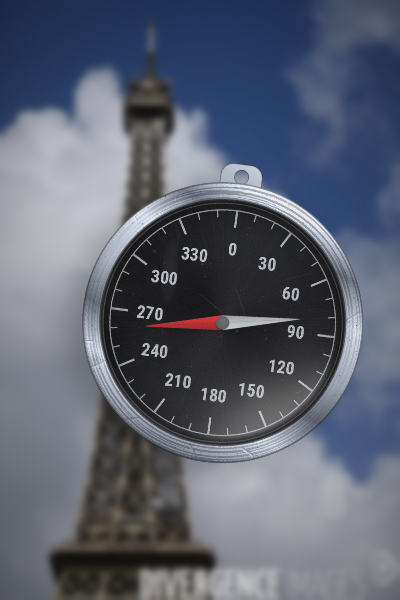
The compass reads 260 °
